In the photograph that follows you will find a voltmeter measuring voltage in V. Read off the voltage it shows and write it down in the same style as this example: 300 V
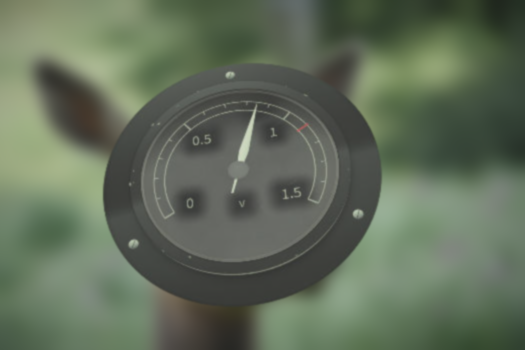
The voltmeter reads 0.85 V
